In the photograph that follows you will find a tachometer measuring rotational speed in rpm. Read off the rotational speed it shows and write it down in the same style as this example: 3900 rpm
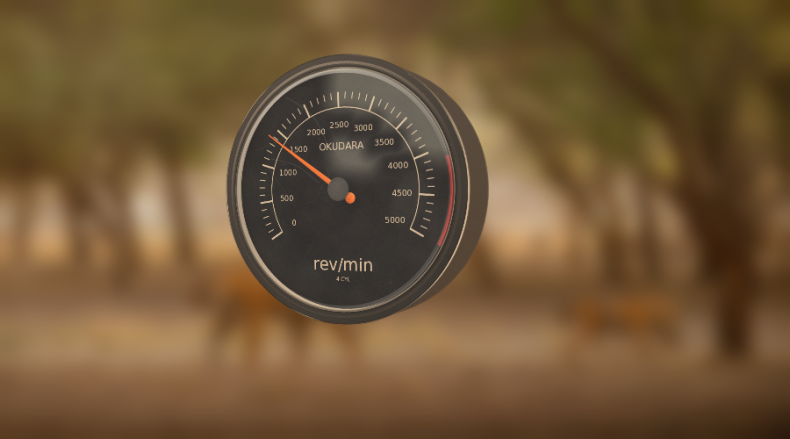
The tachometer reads 1400 rpm
